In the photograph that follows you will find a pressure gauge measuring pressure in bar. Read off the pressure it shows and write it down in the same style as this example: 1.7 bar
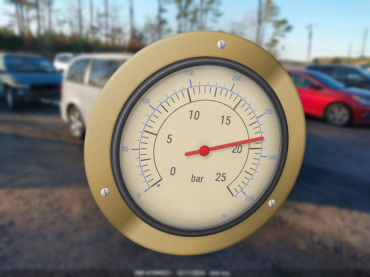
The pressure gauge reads 19 bar
